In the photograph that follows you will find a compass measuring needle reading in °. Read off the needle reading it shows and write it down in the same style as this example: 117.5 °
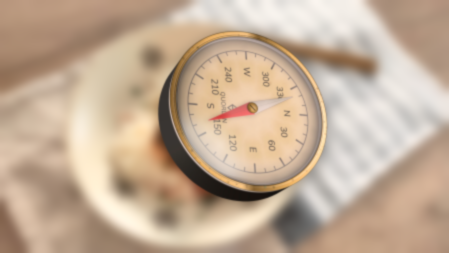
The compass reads 160 °
